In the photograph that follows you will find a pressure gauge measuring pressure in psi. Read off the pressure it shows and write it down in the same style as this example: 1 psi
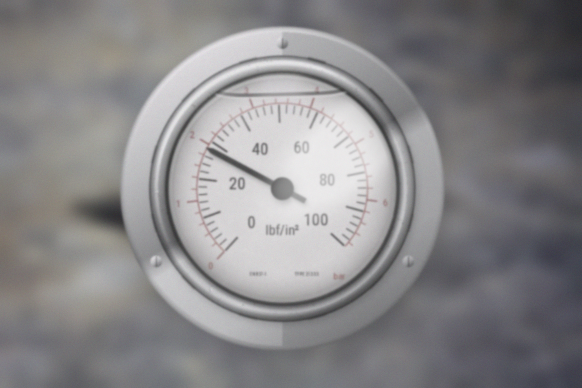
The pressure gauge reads 28 psi
